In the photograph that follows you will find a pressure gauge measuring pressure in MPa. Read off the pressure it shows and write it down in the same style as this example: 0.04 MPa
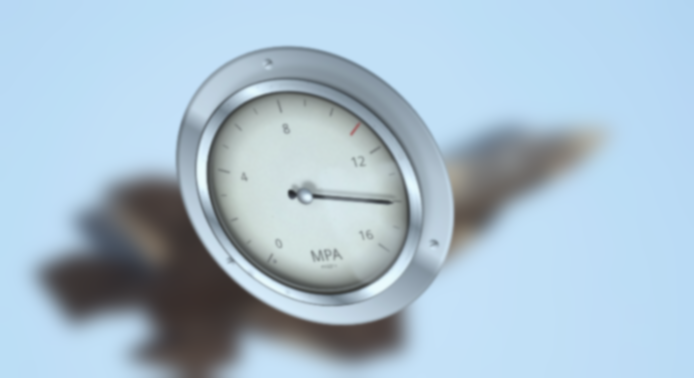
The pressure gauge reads 14 MPa
